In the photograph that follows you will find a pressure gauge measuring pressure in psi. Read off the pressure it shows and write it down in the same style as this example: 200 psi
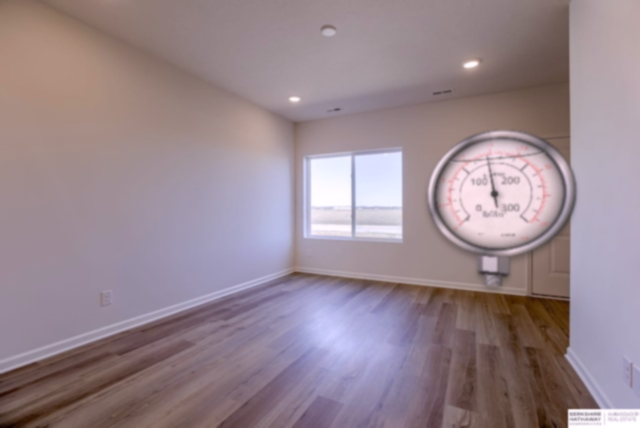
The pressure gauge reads 140 psi
